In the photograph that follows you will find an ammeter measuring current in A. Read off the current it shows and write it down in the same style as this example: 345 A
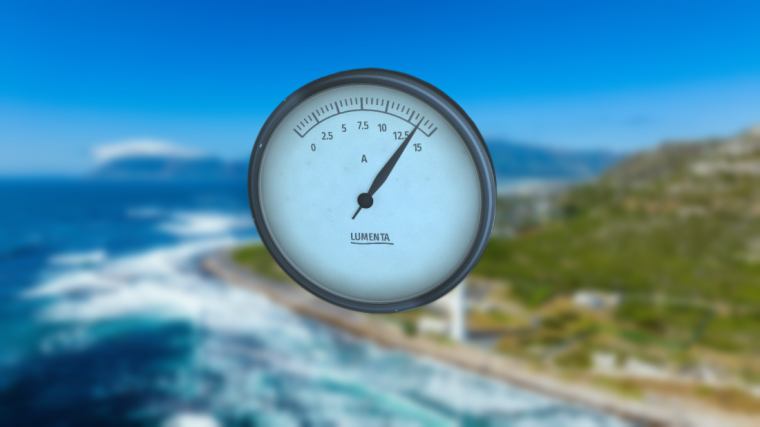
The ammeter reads 13.5 A
